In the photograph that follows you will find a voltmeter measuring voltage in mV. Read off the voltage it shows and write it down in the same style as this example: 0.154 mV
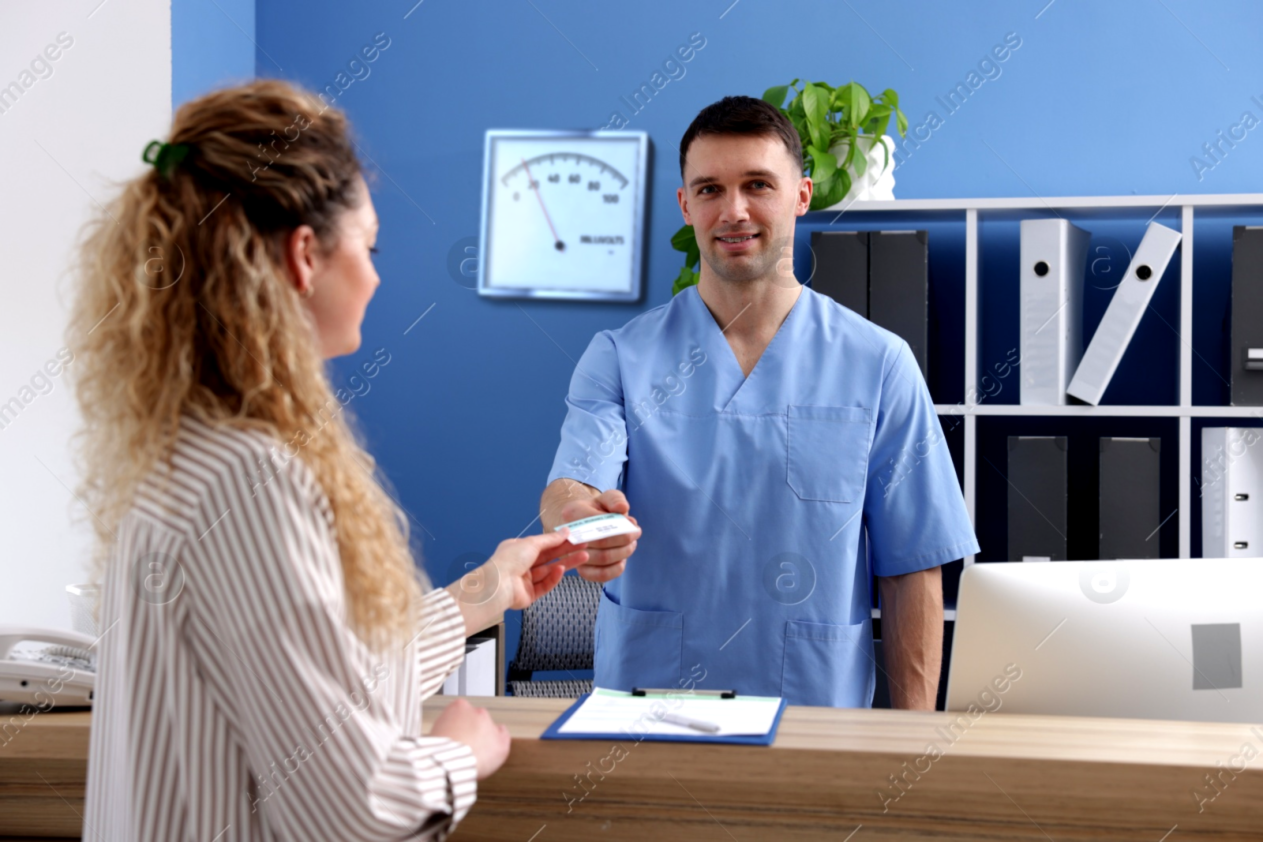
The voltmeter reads 20 mV
